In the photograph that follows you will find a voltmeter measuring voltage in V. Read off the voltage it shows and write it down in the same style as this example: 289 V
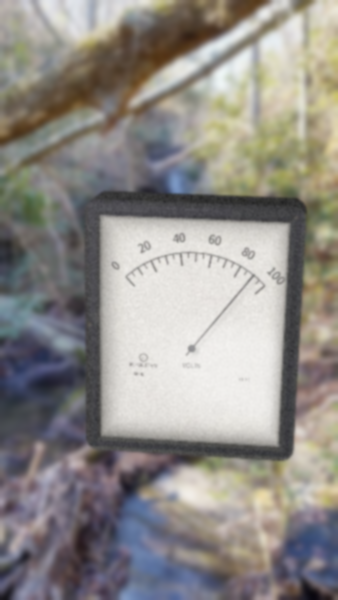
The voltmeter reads 90 V
